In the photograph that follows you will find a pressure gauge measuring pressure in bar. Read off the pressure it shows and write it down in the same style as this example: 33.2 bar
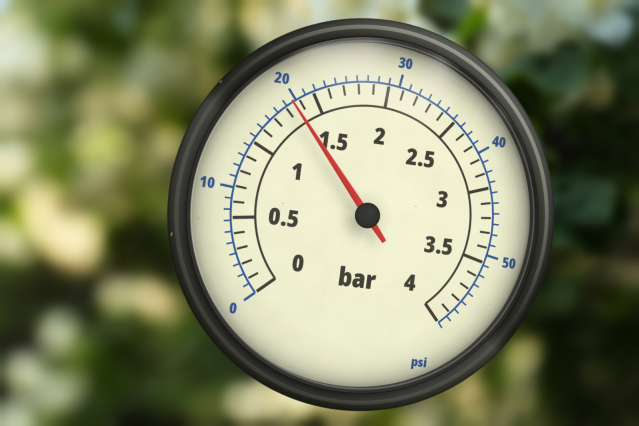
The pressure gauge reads 1.35 bar
